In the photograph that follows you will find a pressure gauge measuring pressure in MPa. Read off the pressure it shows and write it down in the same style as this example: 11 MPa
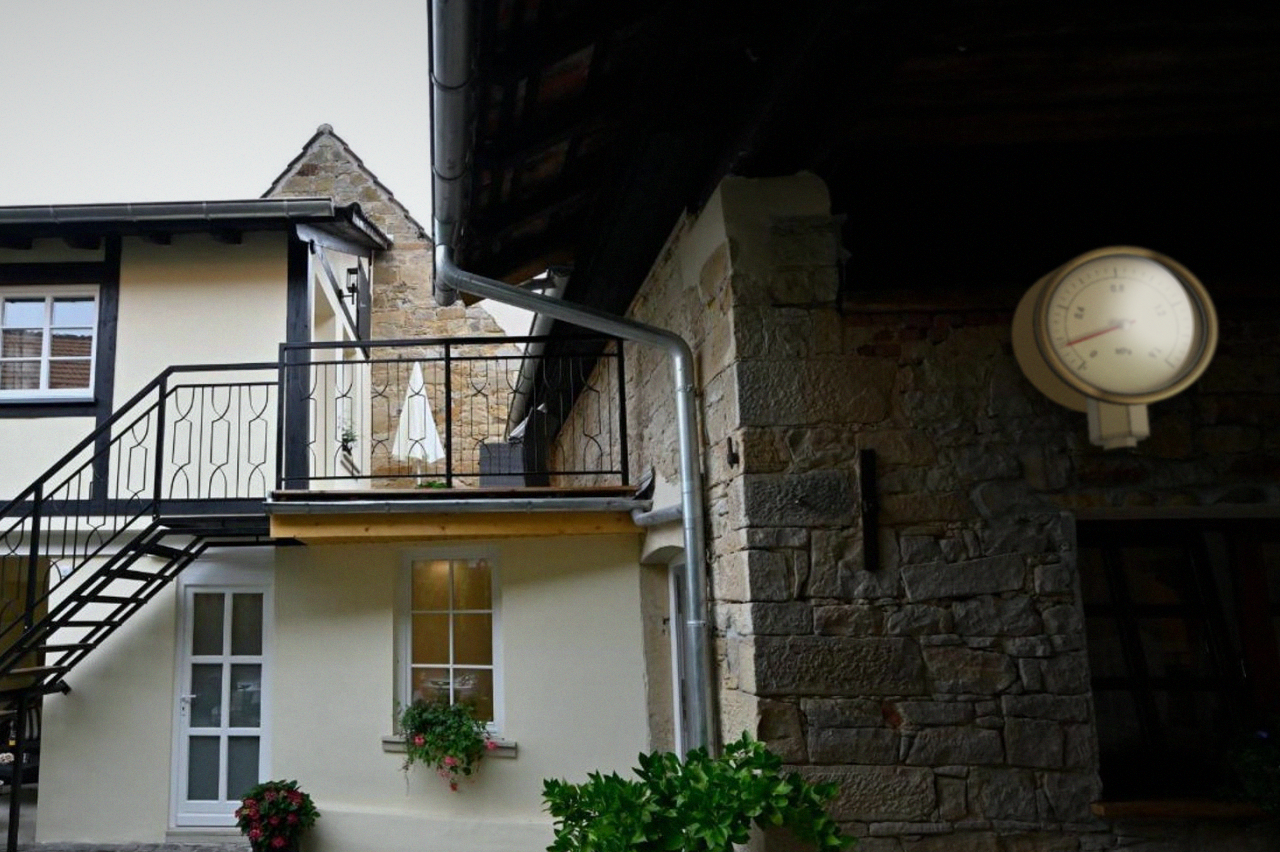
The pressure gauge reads 0.15 MPa
